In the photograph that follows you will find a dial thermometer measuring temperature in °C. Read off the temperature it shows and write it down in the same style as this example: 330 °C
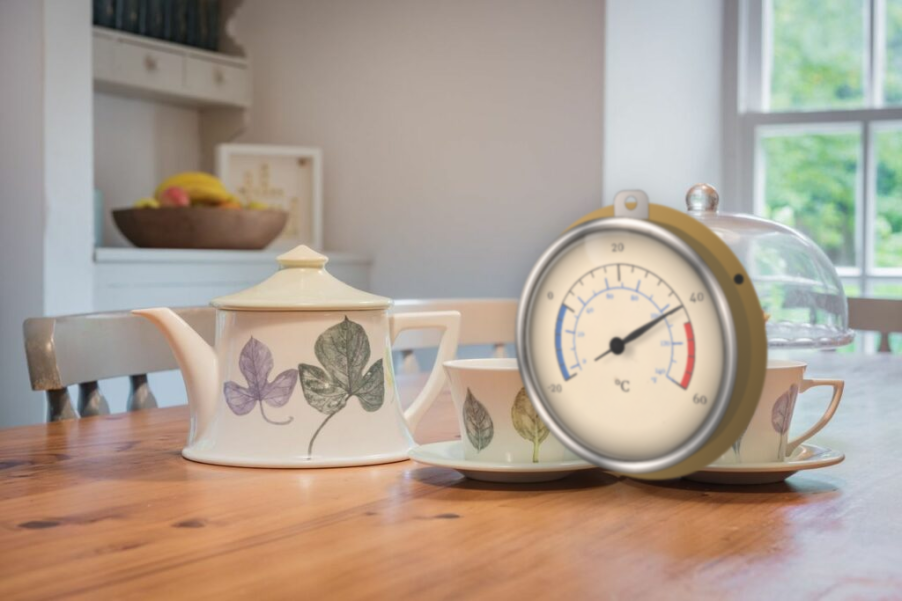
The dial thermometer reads 40 °C
